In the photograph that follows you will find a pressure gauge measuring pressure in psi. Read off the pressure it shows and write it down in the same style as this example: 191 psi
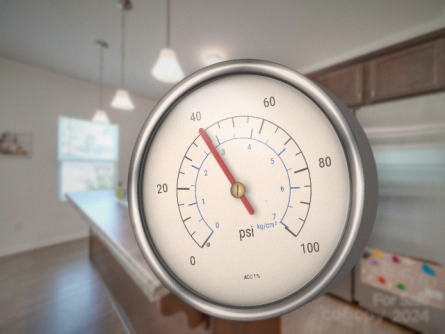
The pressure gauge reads 40 psi
